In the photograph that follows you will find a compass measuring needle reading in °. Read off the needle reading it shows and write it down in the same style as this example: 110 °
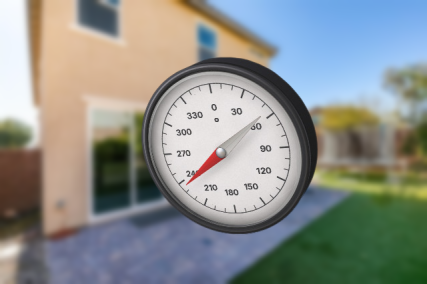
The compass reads 235 °
